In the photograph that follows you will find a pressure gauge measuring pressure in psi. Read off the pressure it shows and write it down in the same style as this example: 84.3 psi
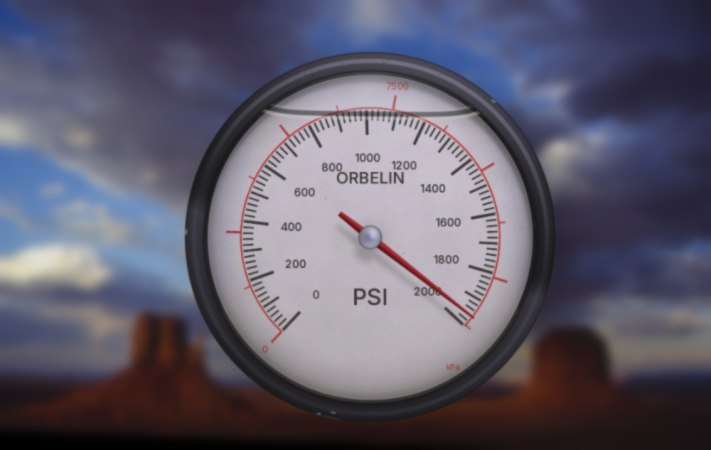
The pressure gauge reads 1960 psi
